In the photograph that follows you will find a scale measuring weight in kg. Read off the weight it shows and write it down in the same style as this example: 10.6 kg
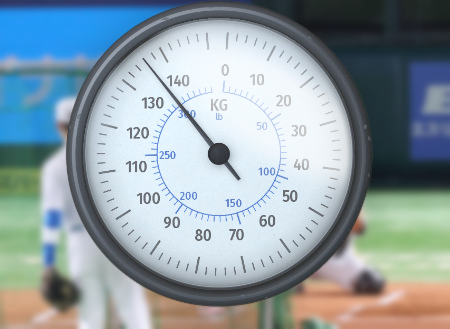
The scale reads 136 kg
